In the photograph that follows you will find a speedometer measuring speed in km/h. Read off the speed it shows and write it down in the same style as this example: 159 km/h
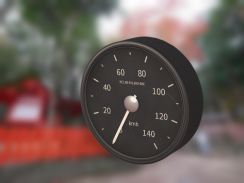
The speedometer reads 0 km/h
